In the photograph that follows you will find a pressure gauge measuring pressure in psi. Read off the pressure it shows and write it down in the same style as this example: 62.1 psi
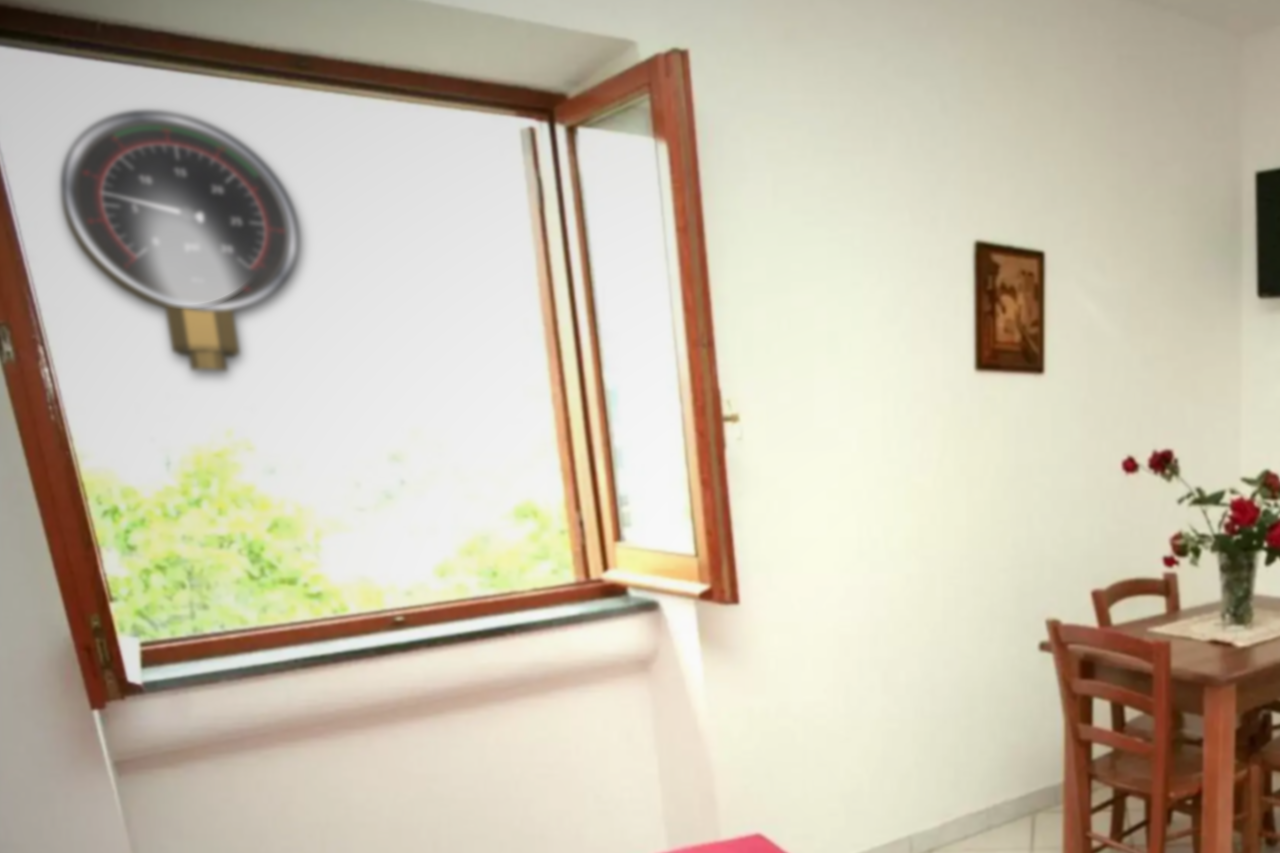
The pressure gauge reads 6 psi
